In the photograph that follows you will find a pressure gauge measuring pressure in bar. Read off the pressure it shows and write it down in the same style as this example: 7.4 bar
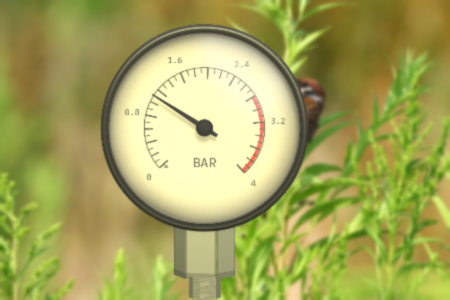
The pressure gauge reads 1.1 bar
